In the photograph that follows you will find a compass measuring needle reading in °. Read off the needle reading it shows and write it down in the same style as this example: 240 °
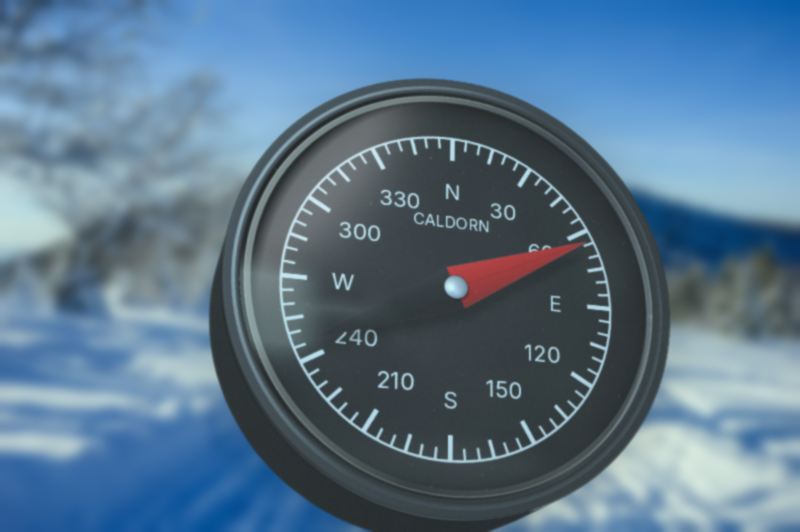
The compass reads 65 °
